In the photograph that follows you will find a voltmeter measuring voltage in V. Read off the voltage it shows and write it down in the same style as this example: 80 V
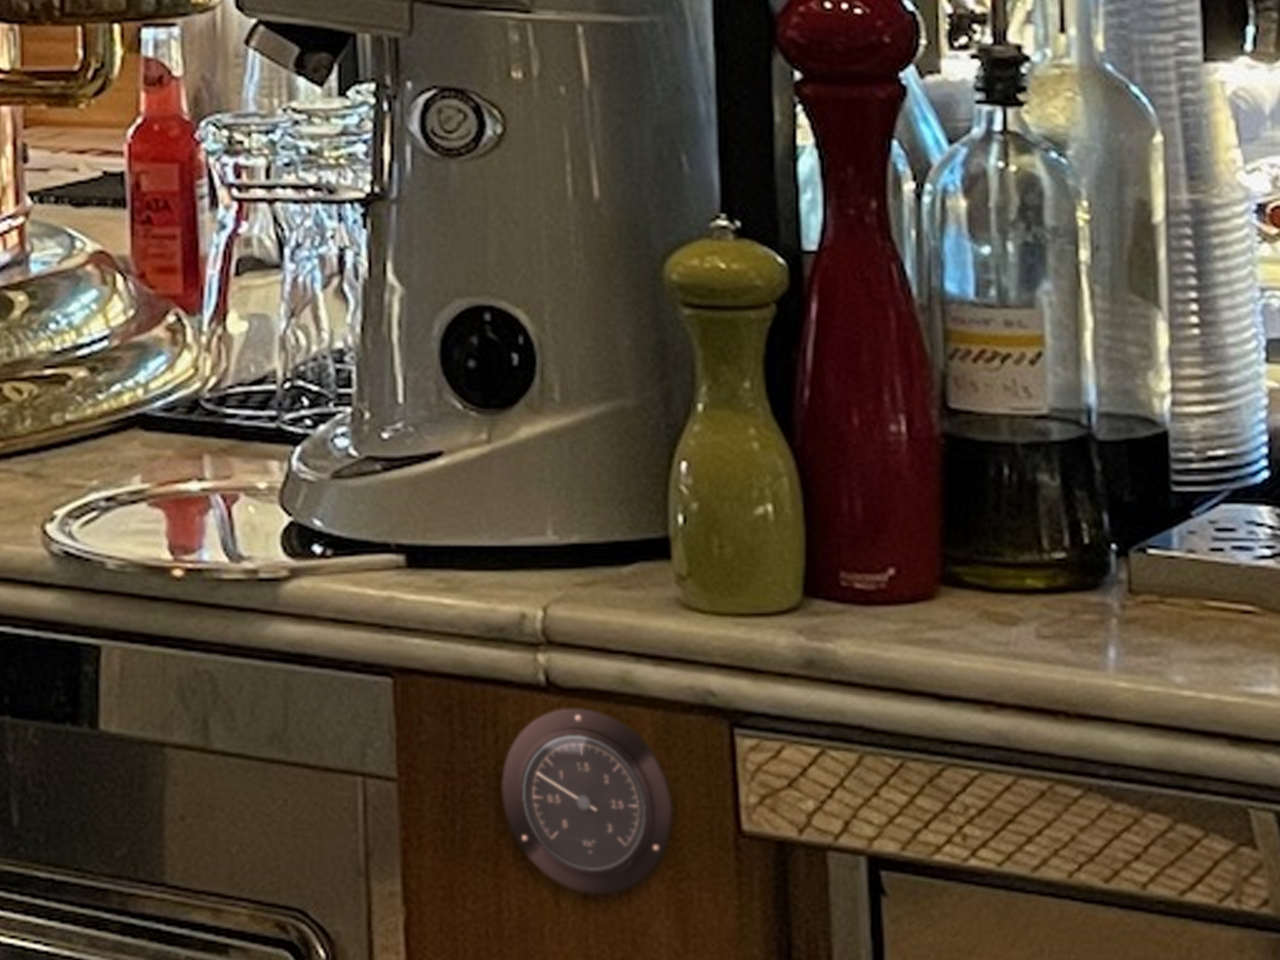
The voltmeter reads 0.8 V
